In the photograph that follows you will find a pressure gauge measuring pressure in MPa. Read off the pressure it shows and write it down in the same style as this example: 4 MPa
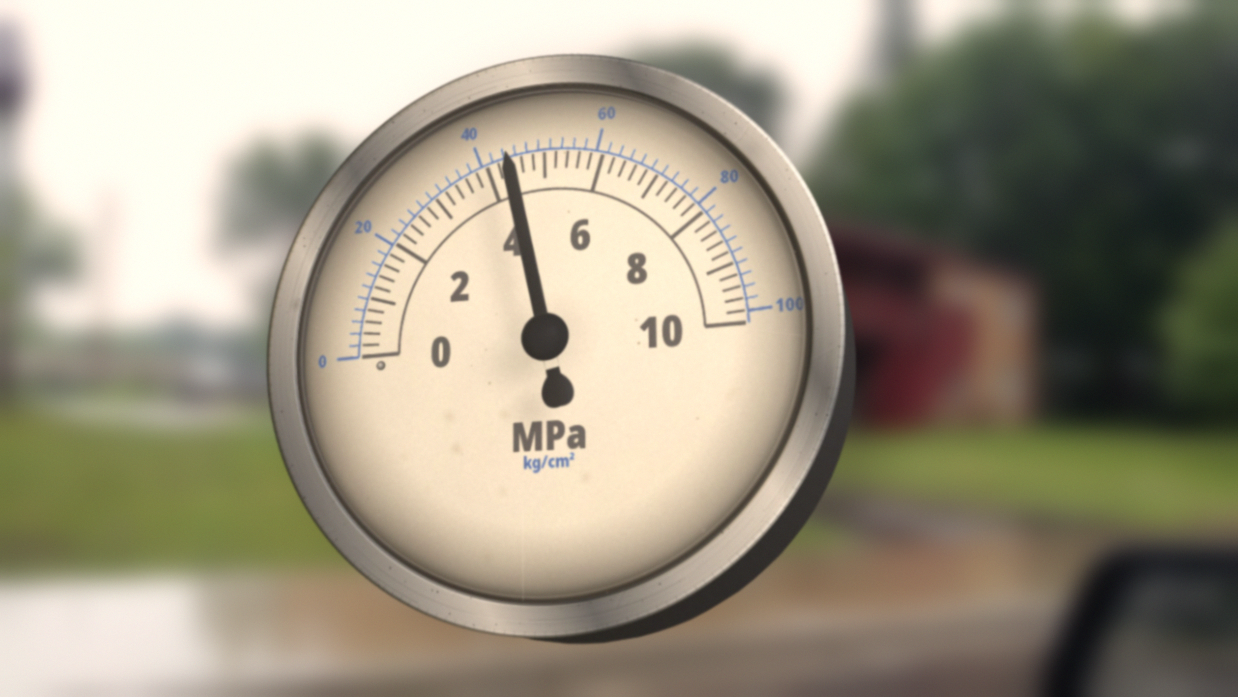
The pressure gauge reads 4.4 MPa
